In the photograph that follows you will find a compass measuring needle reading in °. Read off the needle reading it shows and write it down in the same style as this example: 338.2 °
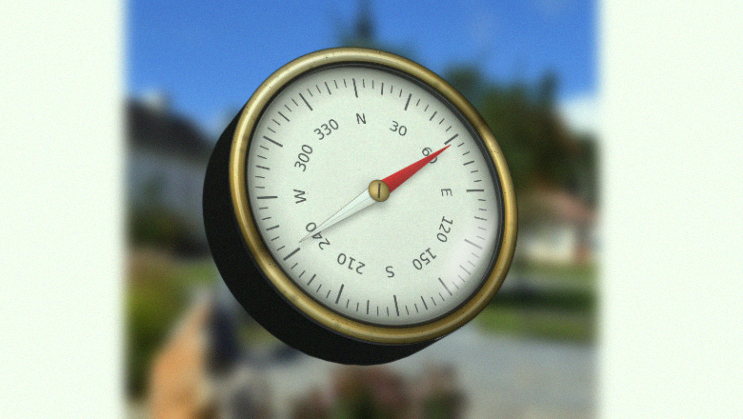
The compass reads 62.5 °
